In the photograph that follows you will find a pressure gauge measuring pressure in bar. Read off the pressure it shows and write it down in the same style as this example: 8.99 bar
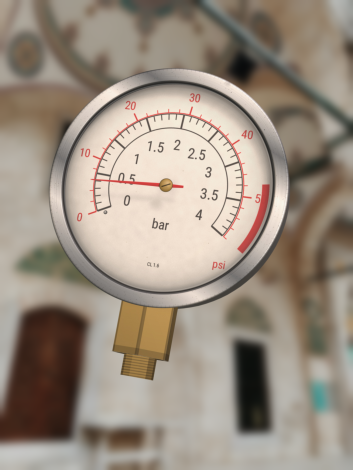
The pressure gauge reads 0.4 bar
